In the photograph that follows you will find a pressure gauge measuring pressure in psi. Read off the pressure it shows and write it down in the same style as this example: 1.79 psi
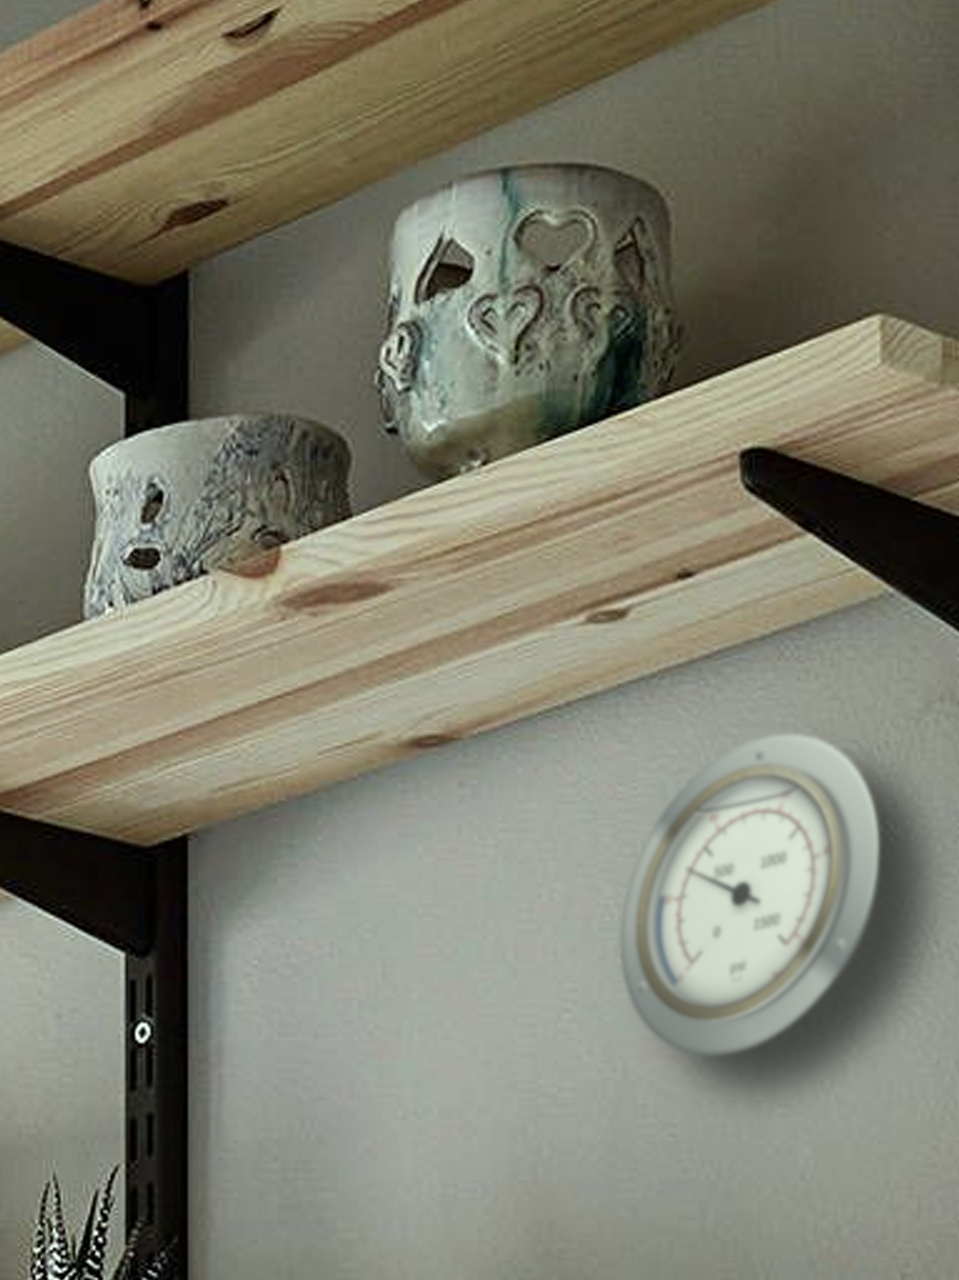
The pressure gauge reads 400 psi
